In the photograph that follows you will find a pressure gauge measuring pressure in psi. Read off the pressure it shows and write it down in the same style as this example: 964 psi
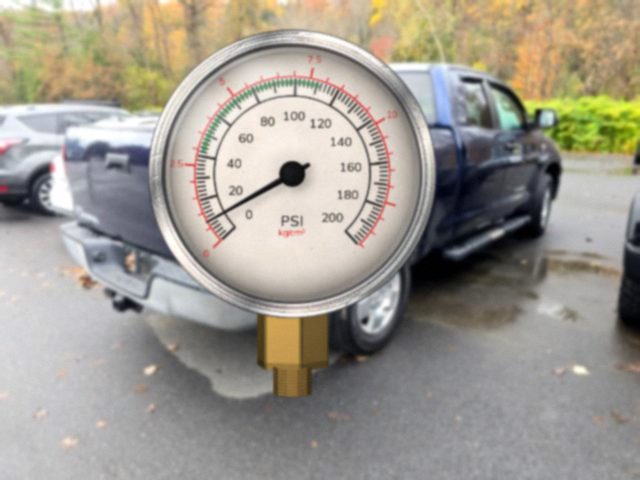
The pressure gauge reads 10 psi
